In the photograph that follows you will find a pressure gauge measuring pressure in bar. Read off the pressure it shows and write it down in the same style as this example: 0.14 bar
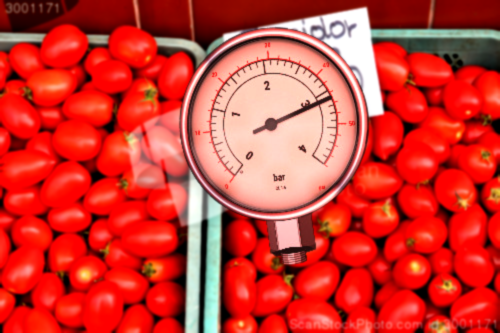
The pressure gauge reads 3.1 bar
